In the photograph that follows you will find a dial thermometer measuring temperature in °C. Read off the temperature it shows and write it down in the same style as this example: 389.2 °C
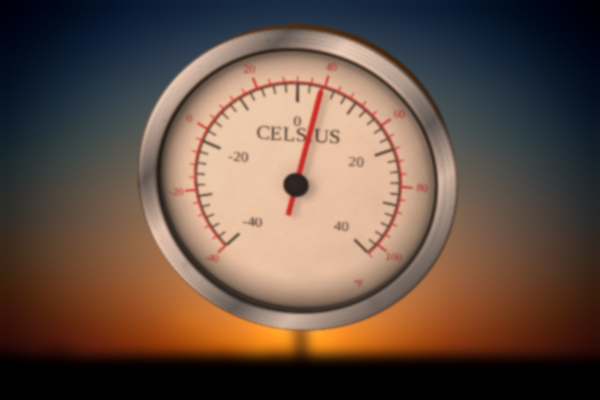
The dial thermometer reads 4 °C
